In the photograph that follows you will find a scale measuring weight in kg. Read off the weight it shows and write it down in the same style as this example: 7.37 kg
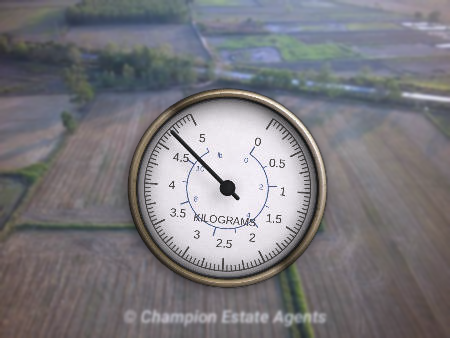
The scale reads 4.7 kg
